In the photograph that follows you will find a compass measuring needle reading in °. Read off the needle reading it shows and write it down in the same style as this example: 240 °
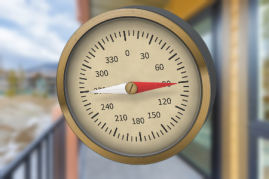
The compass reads 90 °
